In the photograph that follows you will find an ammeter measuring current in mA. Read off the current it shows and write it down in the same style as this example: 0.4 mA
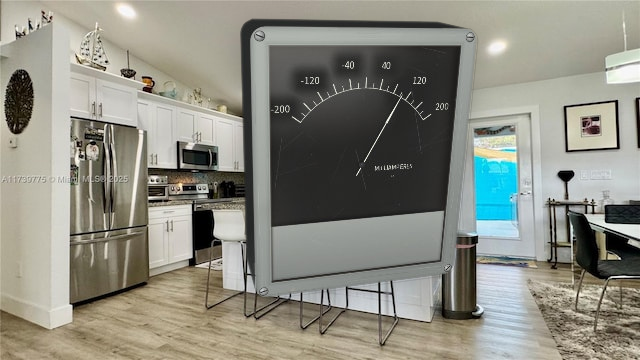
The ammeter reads 100 mA
